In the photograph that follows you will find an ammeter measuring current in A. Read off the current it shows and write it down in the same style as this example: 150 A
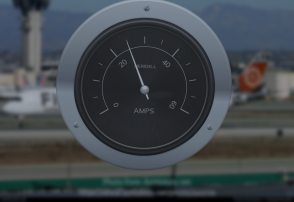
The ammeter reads 25 A
